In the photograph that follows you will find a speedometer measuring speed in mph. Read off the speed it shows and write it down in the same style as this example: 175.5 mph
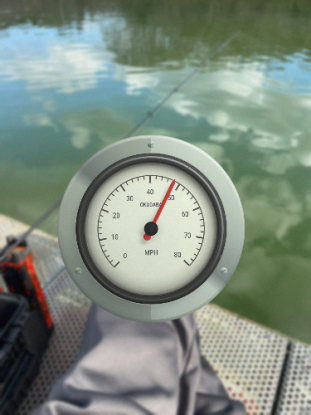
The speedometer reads 48 mph
